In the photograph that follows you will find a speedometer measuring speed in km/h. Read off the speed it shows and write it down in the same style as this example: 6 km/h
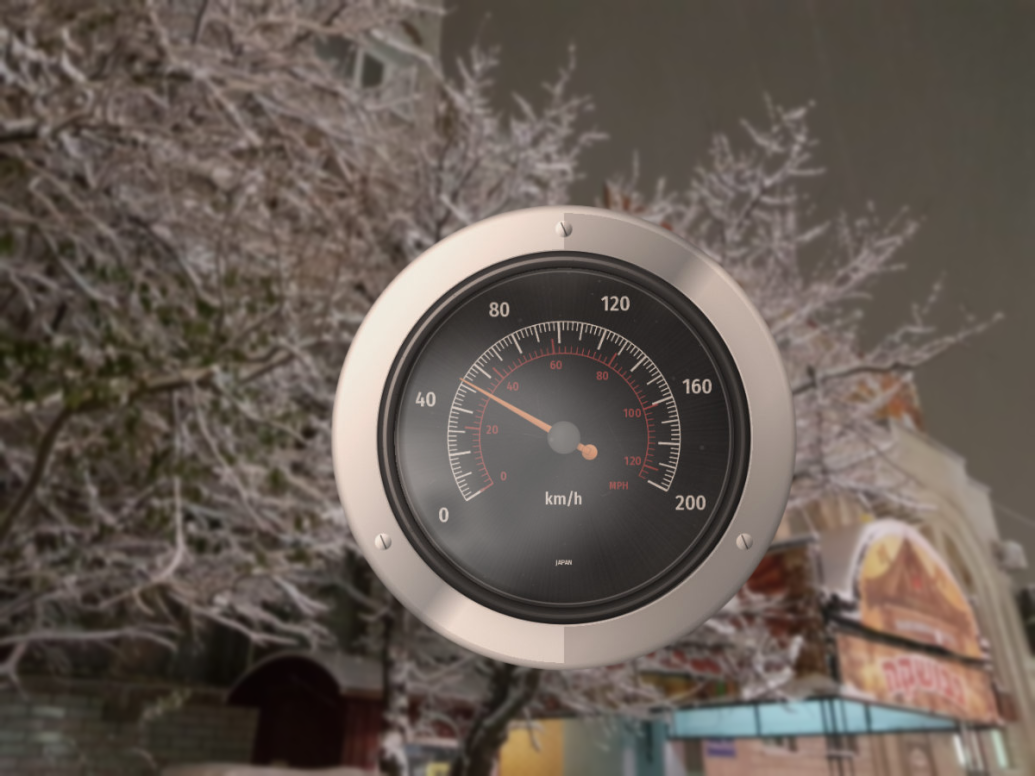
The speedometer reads 52 km/h
